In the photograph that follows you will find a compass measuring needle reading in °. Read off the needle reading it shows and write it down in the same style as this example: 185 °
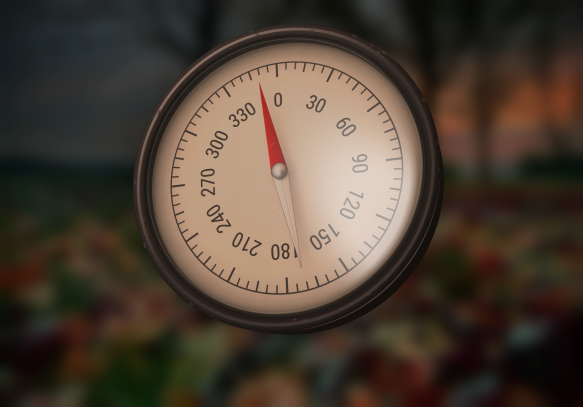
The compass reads 350 °
